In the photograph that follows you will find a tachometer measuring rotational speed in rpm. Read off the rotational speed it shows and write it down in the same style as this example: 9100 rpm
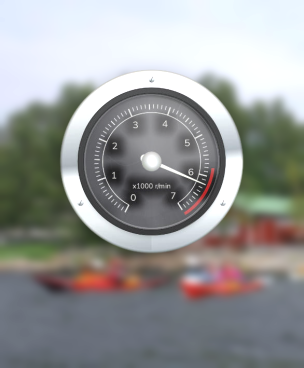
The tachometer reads 6200 rpm
